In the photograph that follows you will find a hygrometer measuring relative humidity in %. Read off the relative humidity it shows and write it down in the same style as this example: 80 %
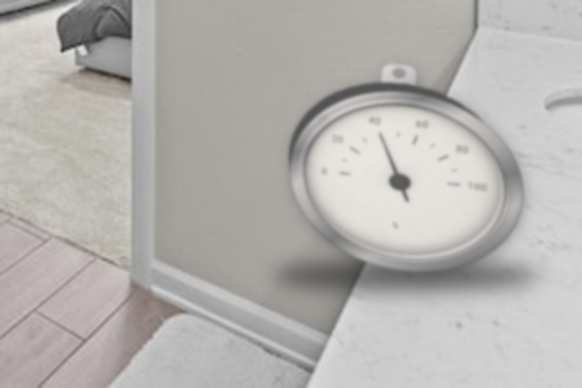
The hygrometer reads 40 %
